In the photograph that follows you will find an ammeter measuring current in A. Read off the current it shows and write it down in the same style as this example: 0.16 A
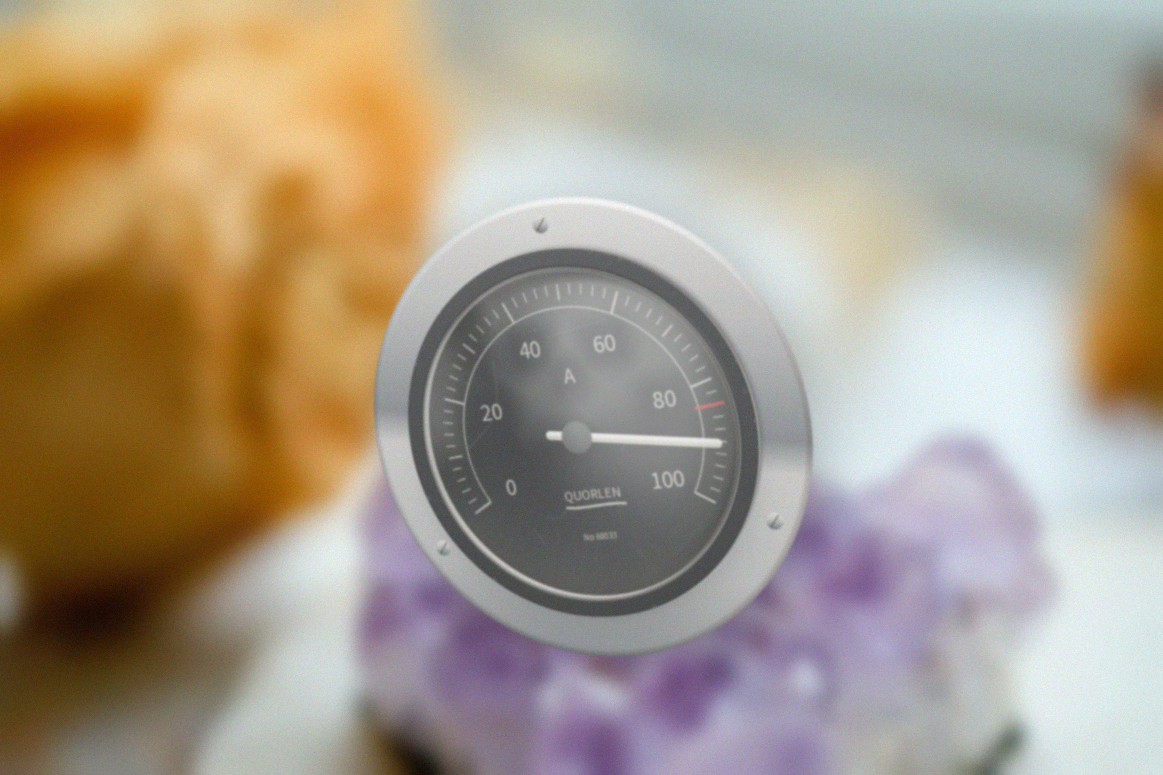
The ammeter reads 90 A
